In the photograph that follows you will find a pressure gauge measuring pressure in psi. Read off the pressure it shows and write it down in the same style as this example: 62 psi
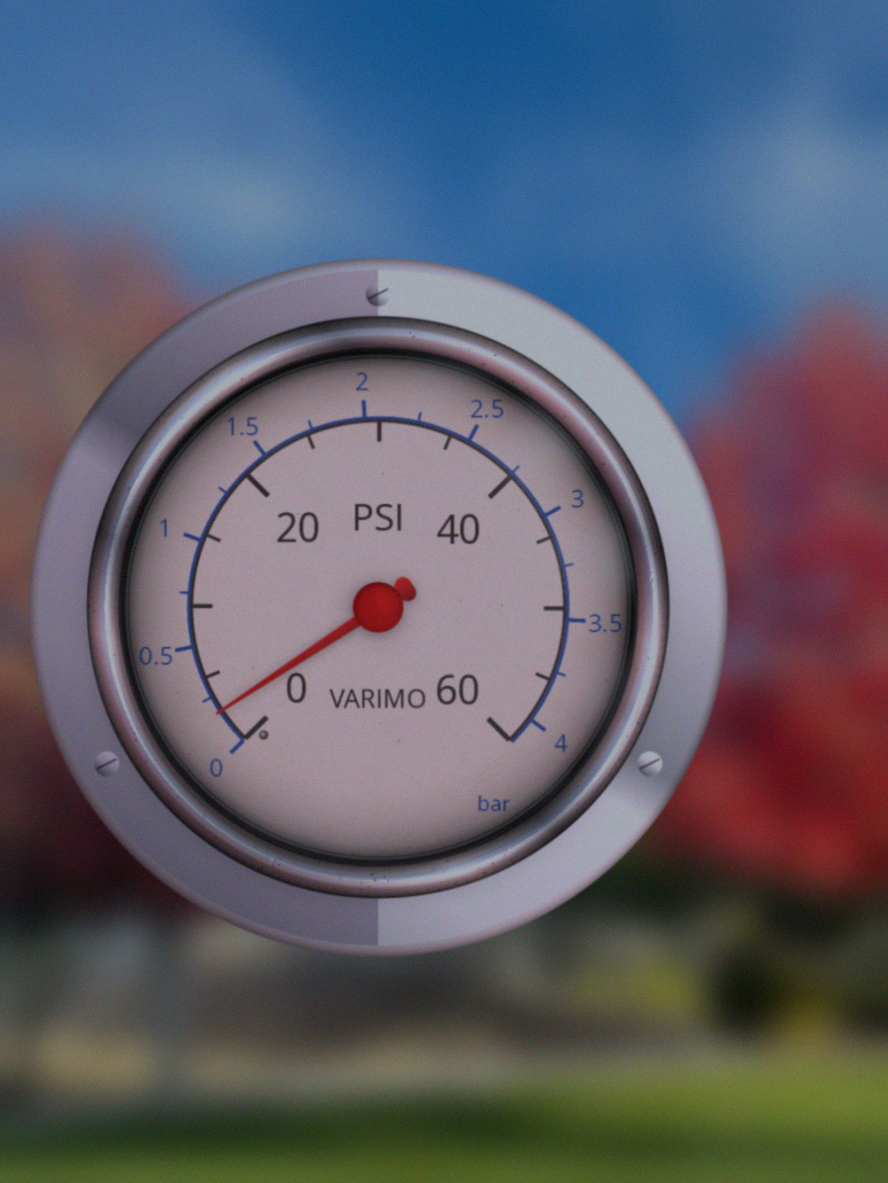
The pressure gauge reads 2.5 psi
